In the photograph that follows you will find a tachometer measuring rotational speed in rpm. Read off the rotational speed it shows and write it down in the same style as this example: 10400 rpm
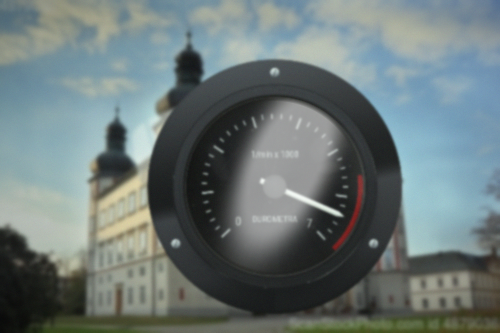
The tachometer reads 6400 rpm
